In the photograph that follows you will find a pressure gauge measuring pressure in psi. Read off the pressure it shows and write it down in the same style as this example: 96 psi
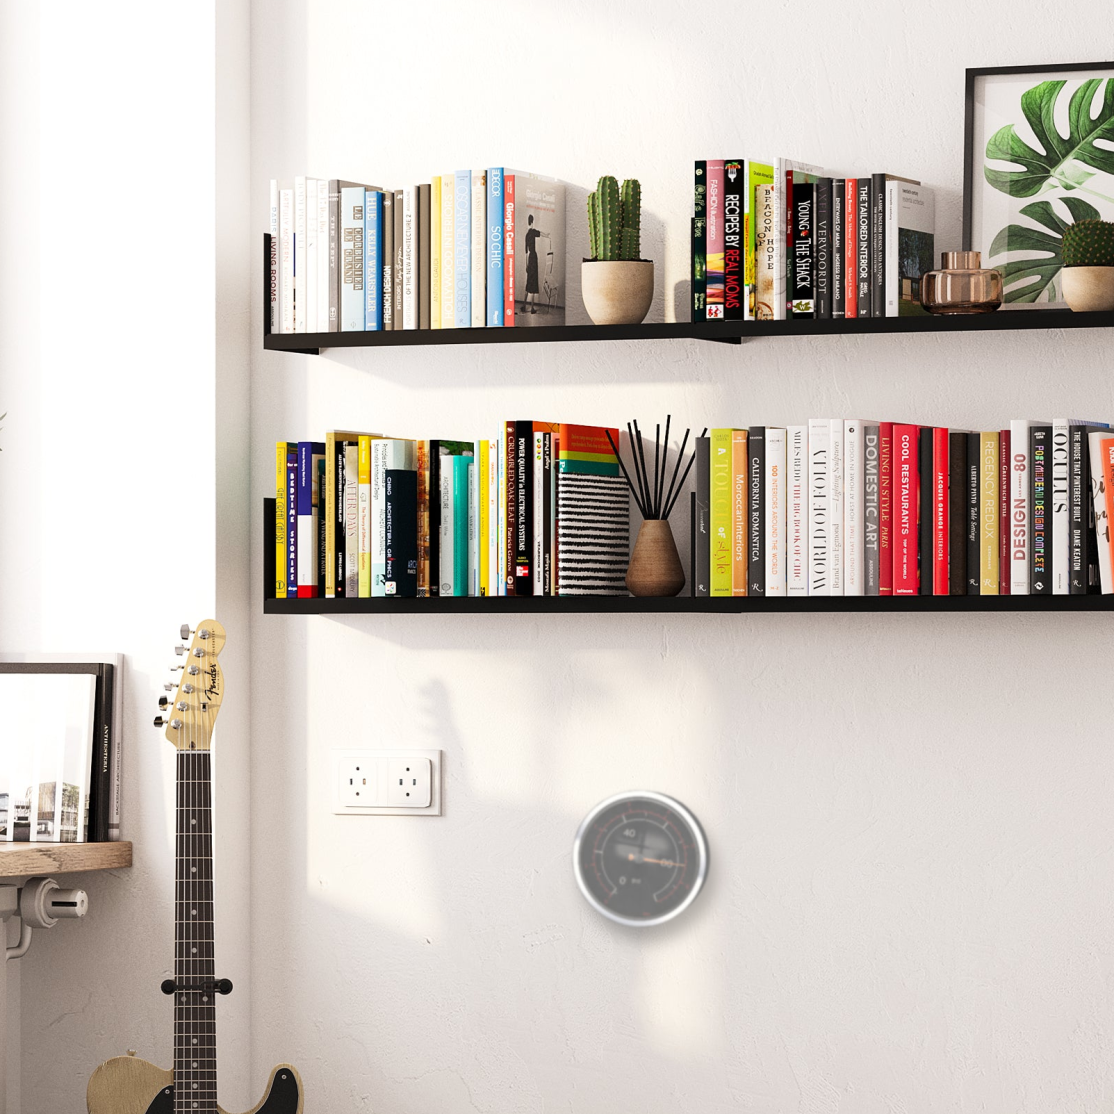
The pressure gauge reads 80 psi
